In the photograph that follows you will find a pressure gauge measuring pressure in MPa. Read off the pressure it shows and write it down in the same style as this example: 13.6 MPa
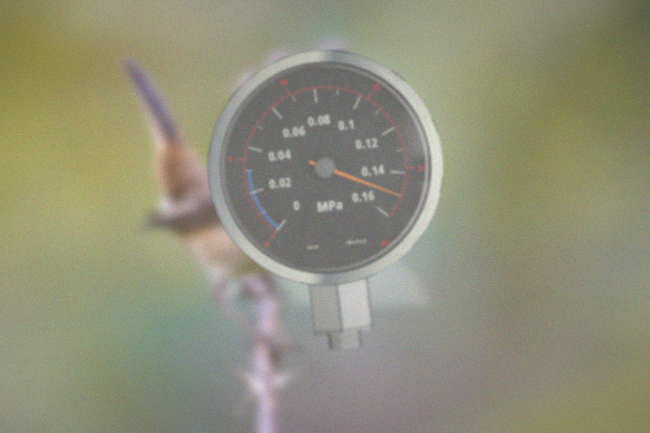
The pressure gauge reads 0.15 MPa
